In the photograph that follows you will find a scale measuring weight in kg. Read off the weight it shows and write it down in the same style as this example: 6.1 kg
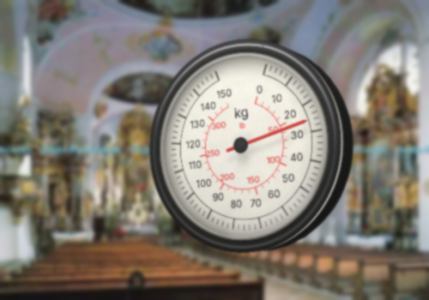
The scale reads 26 kg
